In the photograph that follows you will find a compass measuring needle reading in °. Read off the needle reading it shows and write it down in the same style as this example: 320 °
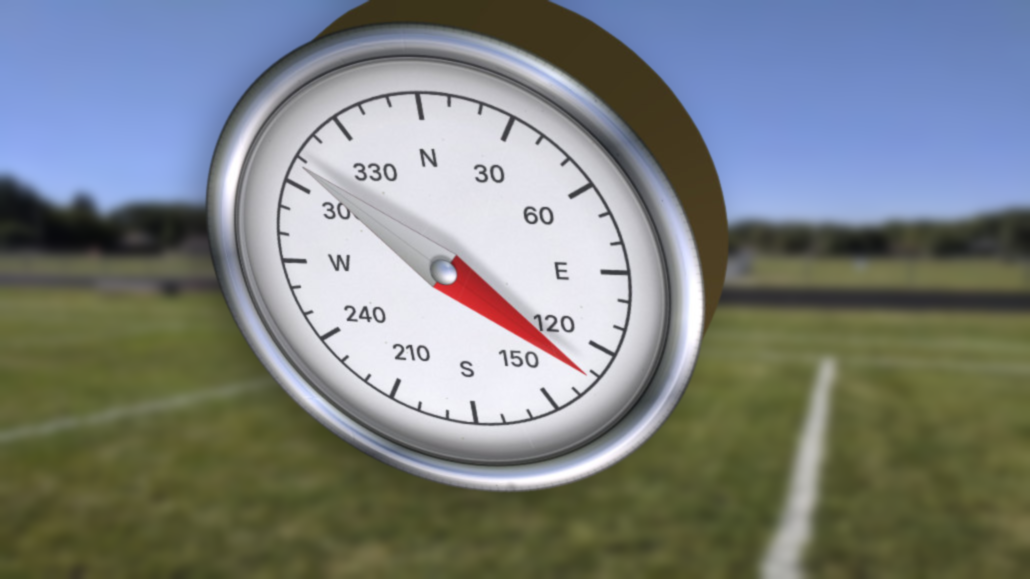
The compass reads 130 °
